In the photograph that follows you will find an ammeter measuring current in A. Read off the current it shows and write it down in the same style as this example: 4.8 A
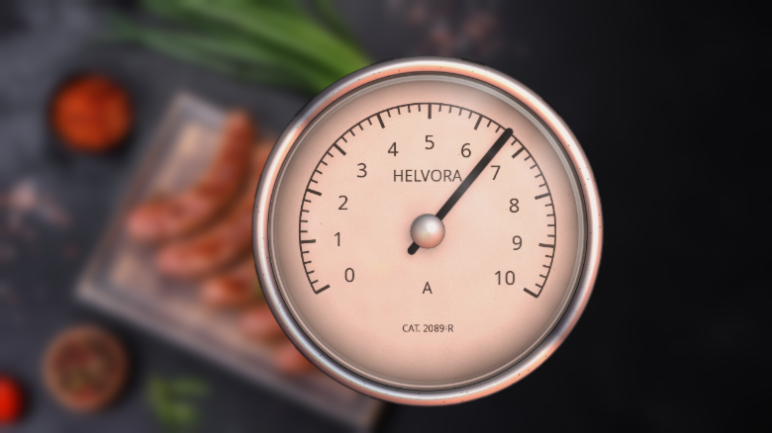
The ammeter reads 6.6 A
